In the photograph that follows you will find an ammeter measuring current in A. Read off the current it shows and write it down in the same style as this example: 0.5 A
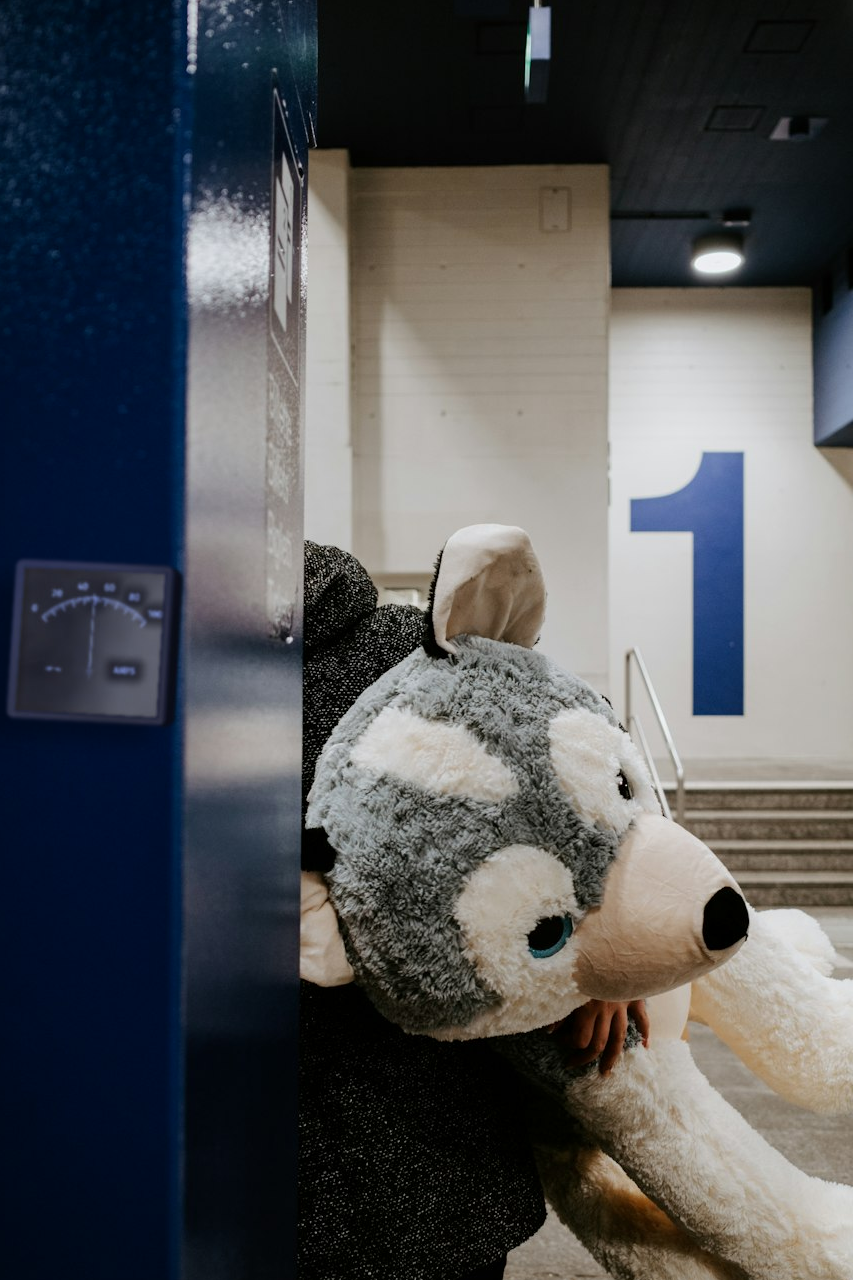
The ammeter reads 50 A
